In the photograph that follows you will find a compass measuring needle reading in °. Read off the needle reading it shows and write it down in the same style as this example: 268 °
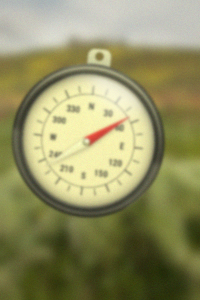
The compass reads 52.5 °
